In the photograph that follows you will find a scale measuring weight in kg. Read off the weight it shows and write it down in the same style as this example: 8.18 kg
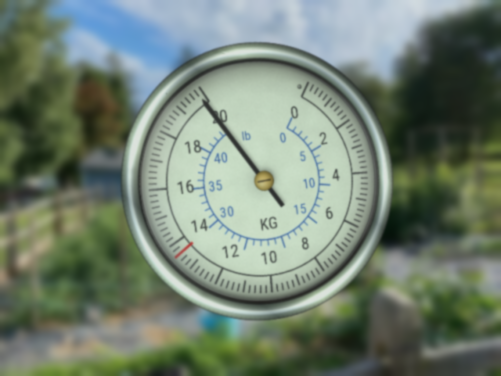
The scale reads 19.8 kg
